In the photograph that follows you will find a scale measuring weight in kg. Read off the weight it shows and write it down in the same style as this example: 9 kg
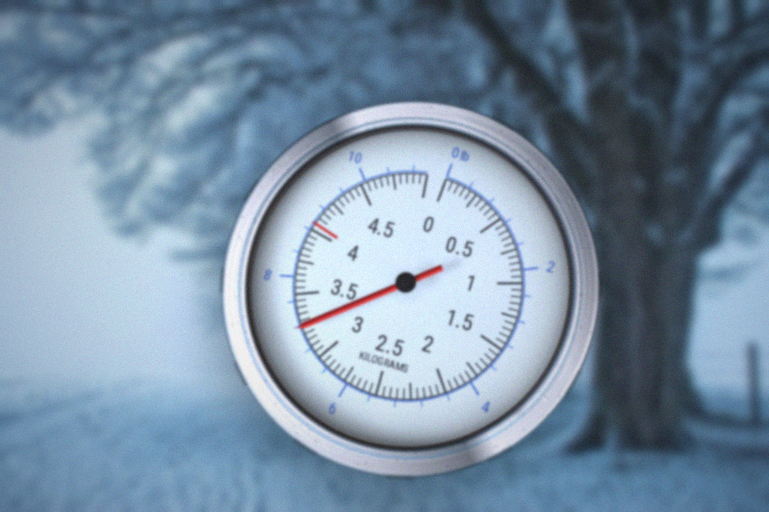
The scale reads 3.25 kg
